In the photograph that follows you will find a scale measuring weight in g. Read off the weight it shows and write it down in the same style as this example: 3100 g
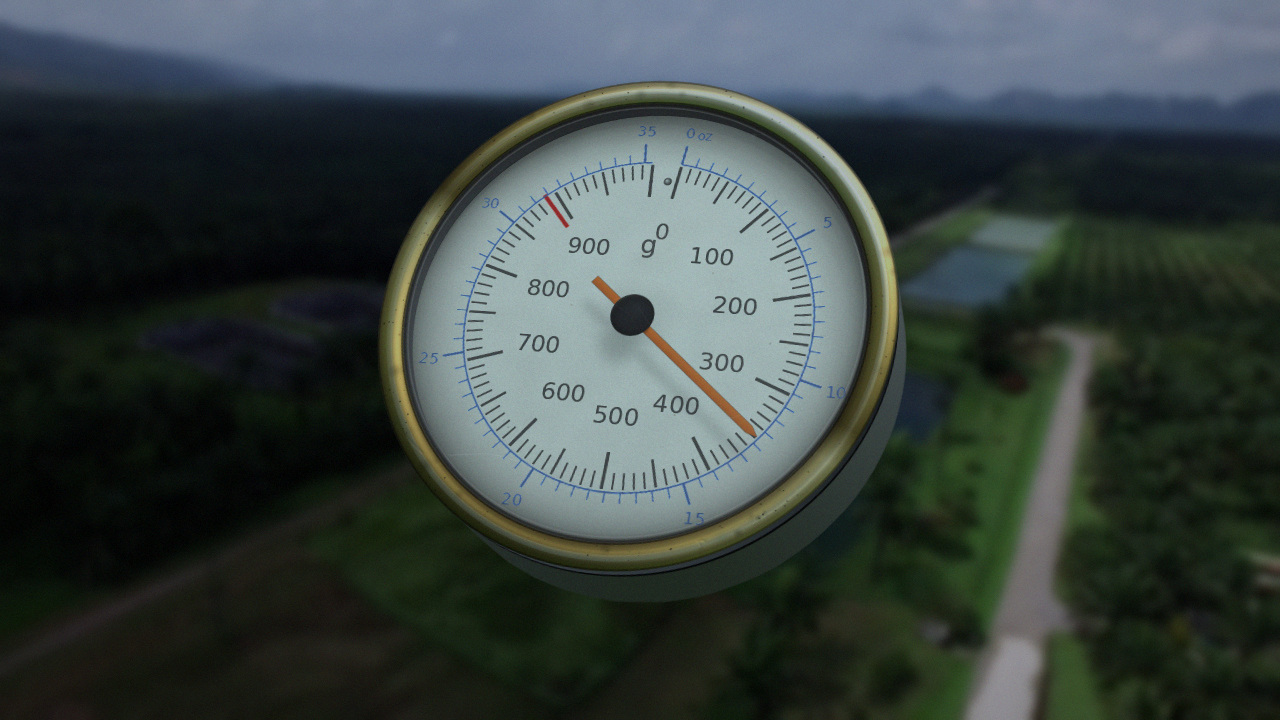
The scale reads 350 g
